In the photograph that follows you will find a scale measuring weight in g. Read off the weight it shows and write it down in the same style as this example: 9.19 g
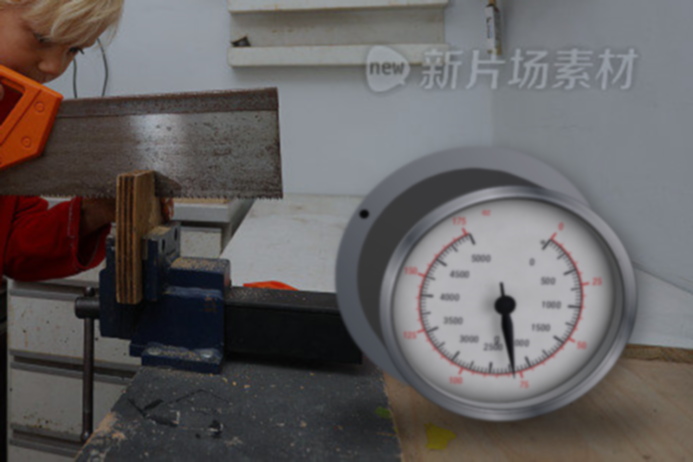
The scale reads 2250 g
